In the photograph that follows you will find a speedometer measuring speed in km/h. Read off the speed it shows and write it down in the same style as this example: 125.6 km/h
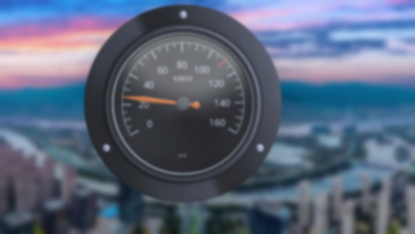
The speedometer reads 25 km/h
